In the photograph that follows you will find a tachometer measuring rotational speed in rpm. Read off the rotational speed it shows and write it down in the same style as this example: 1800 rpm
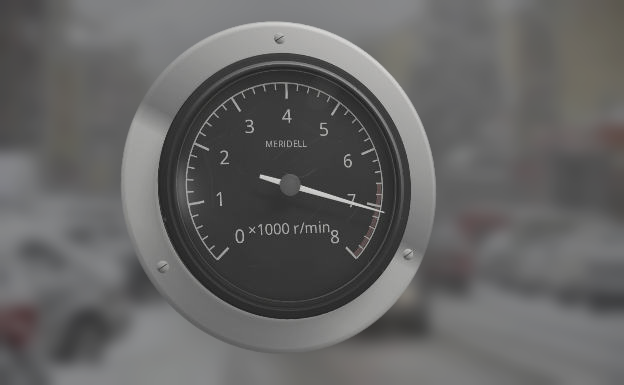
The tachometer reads 7100 rpm
